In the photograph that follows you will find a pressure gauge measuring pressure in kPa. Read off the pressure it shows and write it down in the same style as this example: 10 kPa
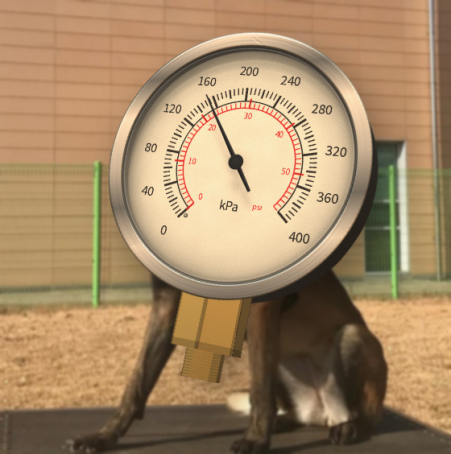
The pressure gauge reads 155 kPa
